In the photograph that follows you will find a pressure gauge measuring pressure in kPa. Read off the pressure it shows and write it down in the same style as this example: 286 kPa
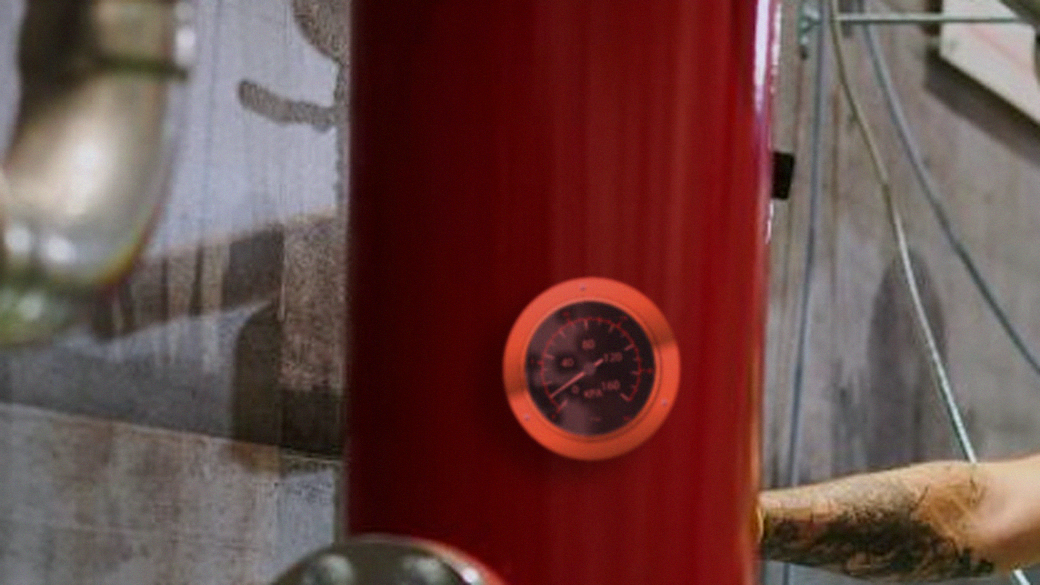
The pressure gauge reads 10 kPa
